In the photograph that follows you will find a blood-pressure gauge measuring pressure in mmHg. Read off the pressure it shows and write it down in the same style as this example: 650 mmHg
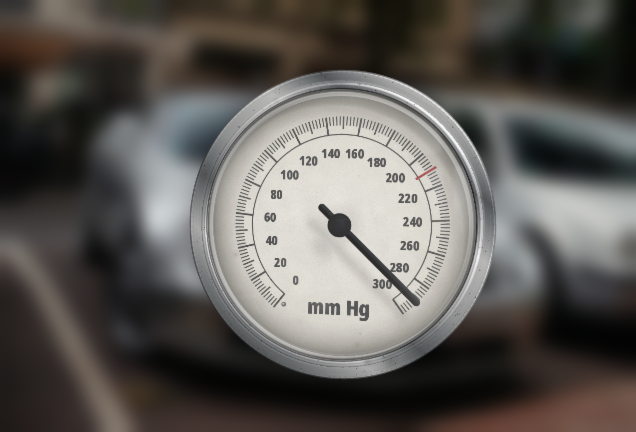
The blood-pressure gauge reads 290 mmHg
